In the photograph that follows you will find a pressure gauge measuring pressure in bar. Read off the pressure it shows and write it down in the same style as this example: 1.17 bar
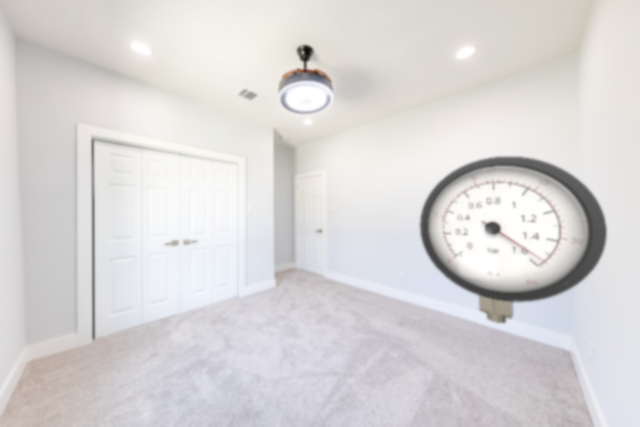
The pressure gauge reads 1.55 bar
